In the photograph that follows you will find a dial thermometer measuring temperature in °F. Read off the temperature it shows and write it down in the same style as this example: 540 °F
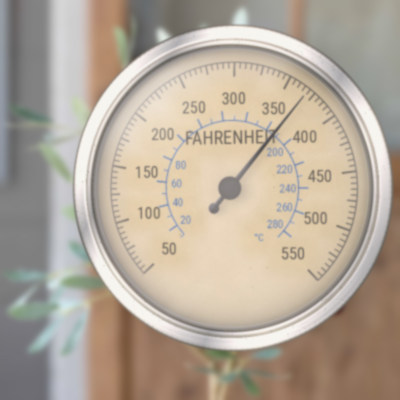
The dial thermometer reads 370 °F
